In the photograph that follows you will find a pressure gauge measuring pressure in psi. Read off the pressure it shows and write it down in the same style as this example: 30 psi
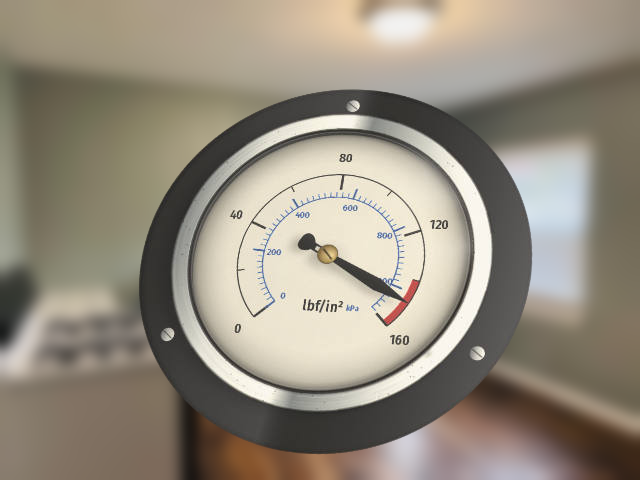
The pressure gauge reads 150 psi
